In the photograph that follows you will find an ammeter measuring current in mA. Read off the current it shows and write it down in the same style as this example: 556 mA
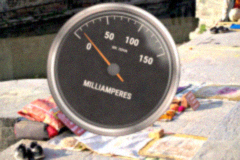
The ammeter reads 10 mA
